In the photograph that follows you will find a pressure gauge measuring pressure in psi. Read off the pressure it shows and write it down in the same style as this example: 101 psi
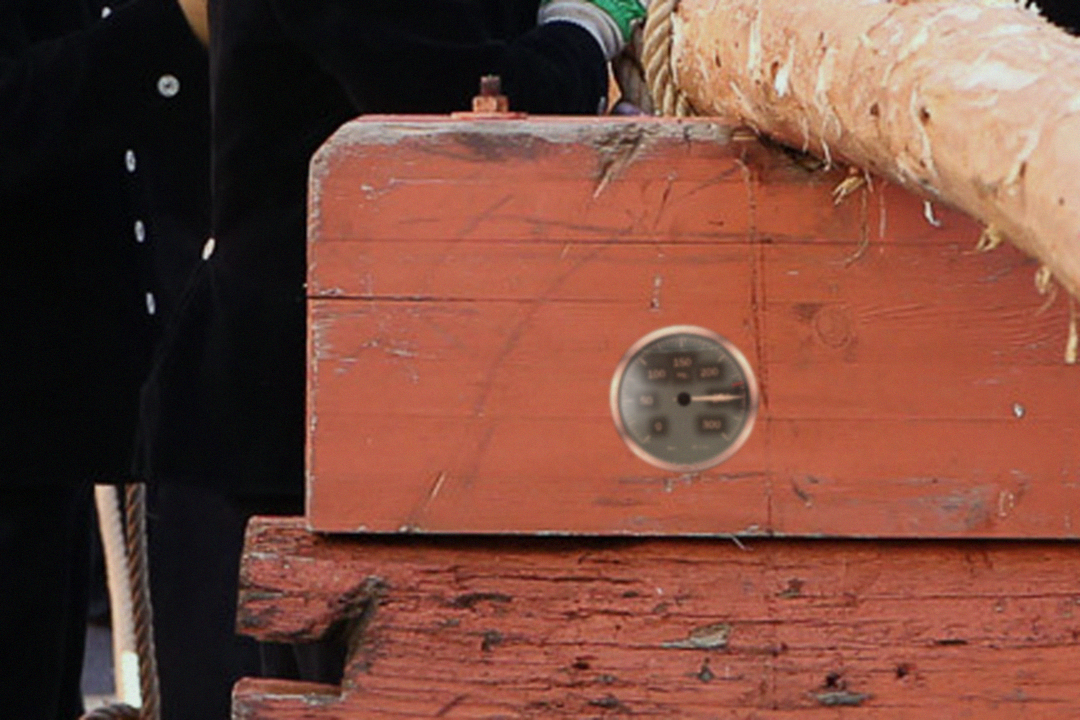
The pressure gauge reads 250 psi
